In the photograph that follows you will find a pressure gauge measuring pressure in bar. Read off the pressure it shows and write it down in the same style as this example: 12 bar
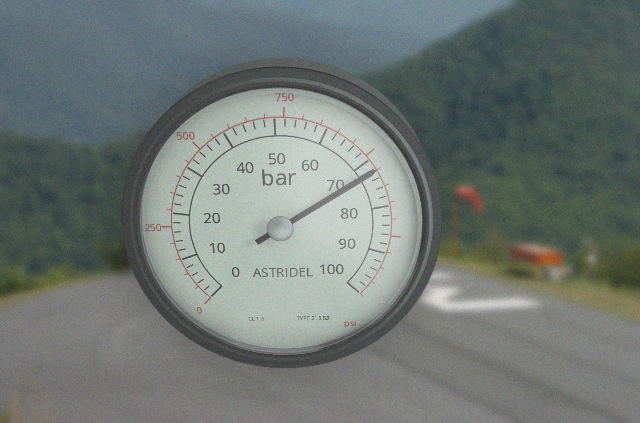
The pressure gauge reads 72 bar
